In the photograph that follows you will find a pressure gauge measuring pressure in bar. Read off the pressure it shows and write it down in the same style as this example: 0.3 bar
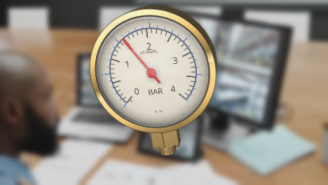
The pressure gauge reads 1.5 bar
